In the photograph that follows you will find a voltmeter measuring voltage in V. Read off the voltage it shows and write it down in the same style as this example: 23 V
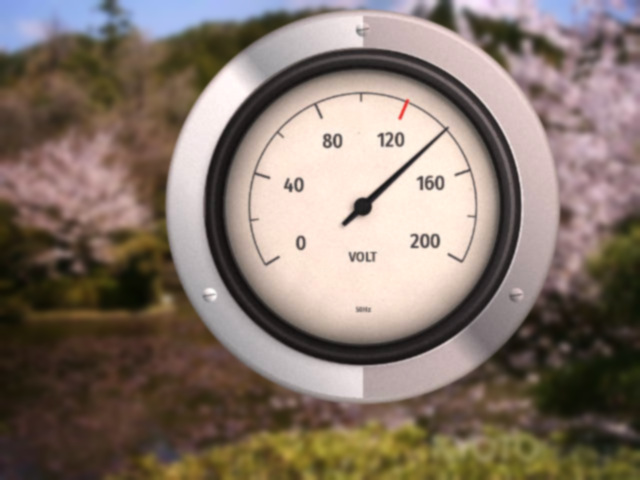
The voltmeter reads 140 V
